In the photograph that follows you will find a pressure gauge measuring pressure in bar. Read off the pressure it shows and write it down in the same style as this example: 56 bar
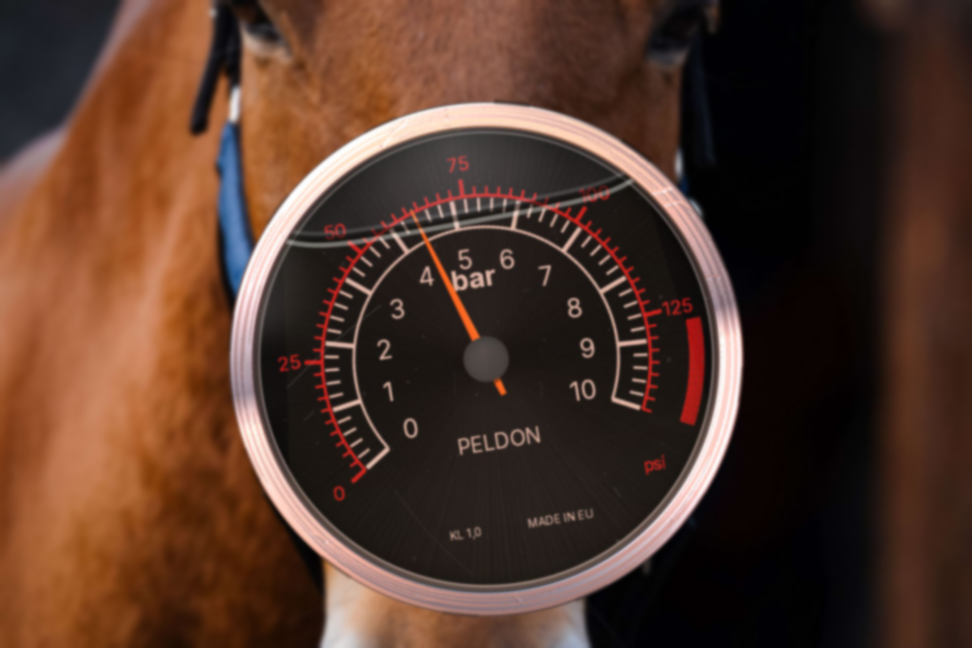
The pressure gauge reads 4.4 bar
